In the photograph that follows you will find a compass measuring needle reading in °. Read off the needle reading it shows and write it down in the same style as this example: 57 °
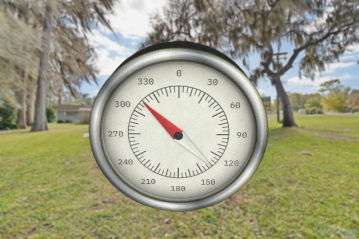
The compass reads 315 °
